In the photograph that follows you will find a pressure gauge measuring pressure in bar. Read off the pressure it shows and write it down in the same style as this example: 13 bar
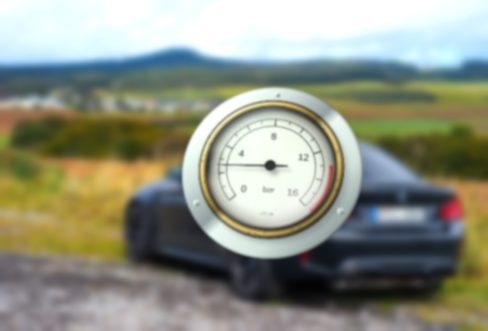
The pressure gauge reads 2.5 bar
